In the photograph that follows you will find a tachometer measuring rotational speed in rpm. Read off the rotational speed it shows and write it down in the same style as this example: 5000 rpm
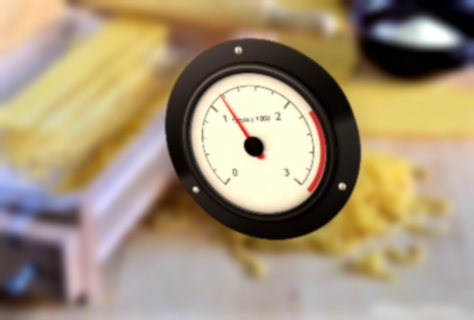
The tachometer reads 1200 rpm
